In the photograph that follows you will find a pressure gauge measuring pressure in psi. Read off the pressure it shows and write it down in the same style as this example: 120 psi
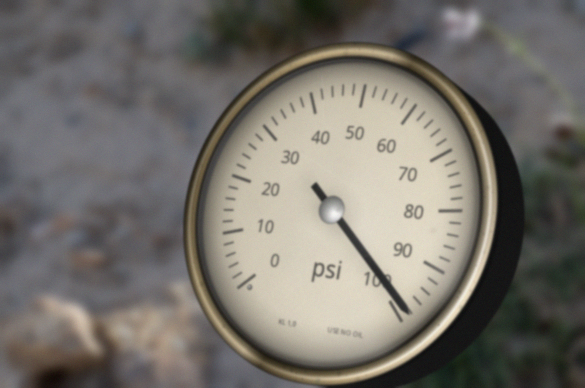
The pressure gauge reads 98 psi
